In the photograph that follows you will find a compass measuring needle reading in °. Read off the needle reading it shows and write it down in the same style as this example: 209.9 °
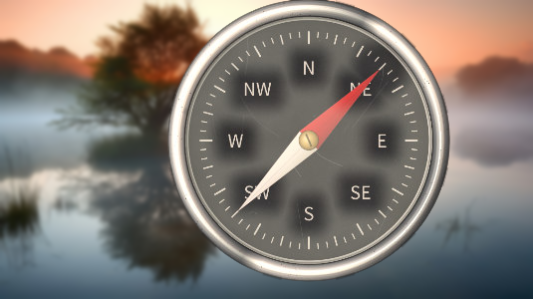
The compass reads 45 °
